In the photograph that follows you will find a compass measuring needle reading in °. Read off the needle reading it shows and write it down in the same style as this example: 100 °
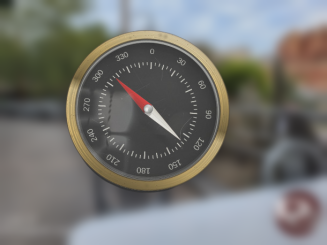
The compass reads 310 °
